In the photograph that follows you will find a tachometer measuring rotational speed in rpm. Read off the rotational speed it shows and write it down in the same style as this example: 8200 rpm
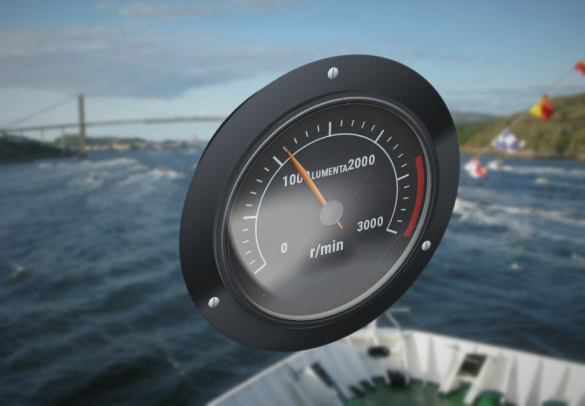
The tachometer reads 1100 rpm
